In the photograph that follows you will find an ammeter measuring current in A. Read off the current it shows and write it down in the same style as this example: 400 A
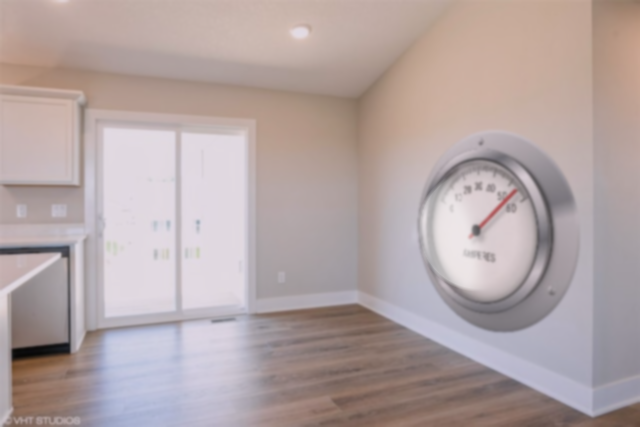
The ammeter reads 55 A
